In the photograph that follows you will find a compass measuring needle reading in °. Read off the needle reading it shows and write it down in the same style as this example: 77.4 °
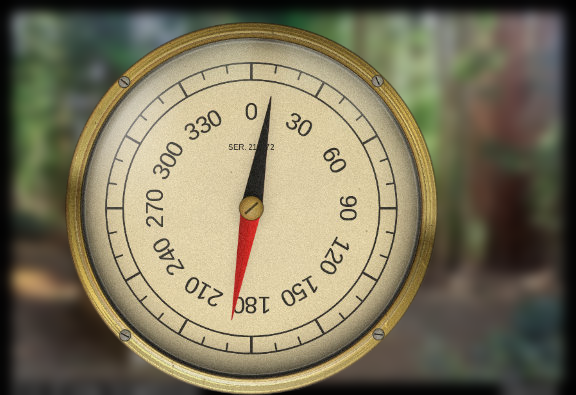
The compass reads 190 °
